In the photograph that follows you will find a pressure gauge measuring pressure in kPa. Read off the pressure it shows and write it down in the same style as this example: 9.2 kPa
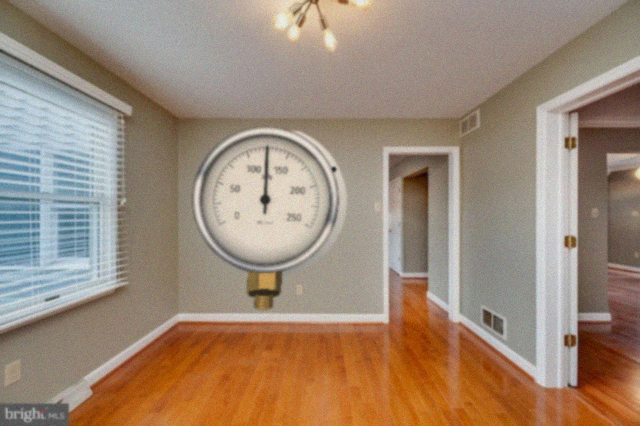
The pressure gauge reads 125 kPa
